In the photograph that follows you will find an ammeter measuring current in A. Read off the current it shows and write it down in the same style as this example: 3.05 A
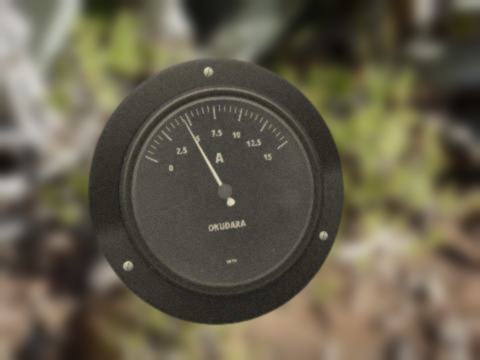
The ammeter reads 4.5 A
